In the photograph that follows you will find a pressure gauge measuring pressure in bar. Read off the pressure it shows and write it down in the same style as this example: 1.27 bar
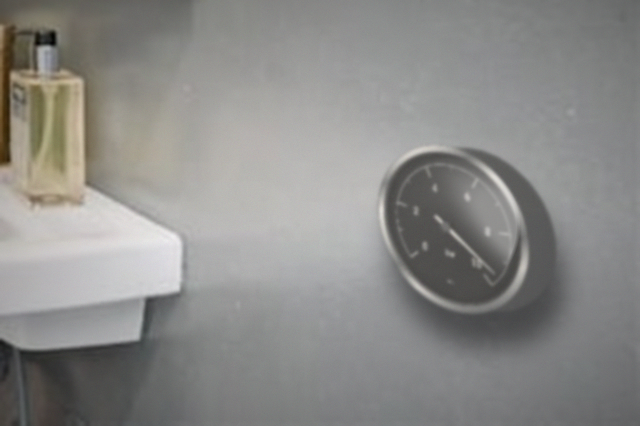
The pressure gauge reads 9.5 bar
